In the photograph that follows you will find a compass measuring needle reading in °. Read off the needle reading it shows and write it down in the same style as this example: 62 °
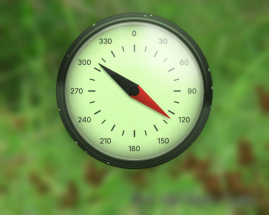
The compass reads 127.5 °
